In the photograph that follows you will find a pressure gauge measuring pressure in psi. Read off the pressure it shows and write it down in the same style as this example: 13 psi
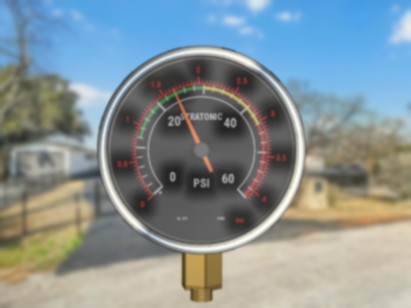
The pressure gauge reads 24 psi
